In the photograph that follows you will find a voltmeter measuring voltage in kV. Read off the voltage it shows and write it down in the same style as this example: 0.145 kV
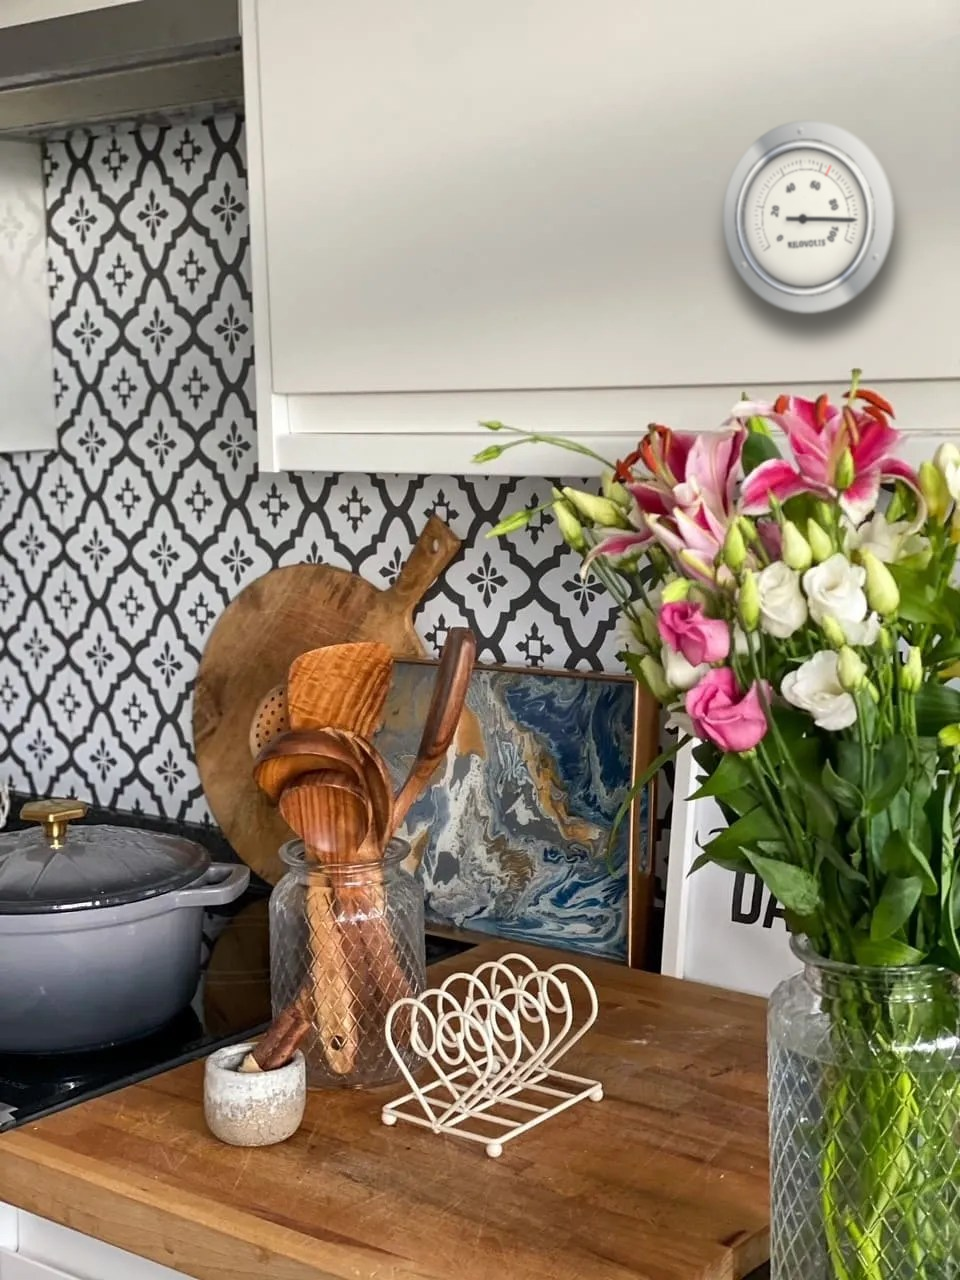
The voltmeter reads 90 kV
